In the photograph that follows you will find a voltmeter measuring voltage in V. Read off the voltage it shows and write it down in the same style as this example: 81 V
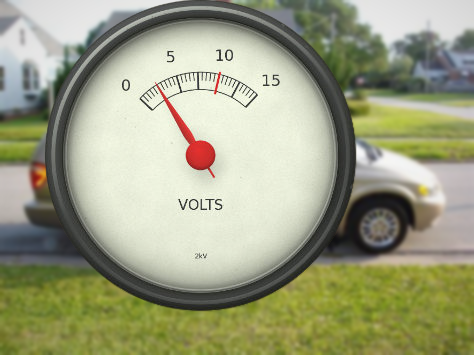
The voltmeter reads 2.5 V
